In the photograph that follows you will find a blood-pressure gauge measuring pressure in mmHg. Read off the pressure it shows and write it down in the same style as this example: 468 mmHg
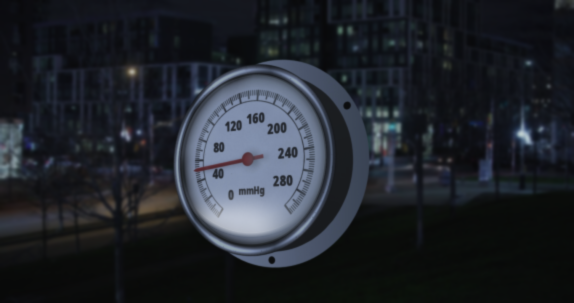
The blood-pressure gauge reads 50 mmHg
